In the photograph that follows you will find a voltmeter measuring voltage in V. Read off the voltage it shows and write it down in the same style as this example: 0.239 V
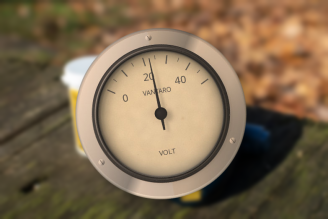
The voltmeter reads 22.5 V
